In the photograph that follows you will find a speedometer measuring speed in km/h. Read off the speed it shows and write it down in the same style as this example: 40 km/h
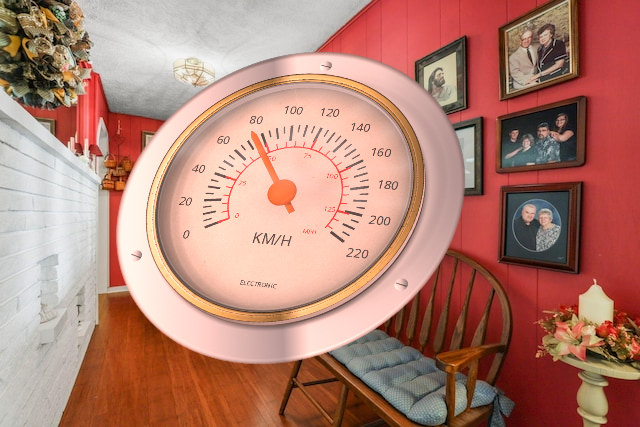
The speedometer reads 75 km/h
